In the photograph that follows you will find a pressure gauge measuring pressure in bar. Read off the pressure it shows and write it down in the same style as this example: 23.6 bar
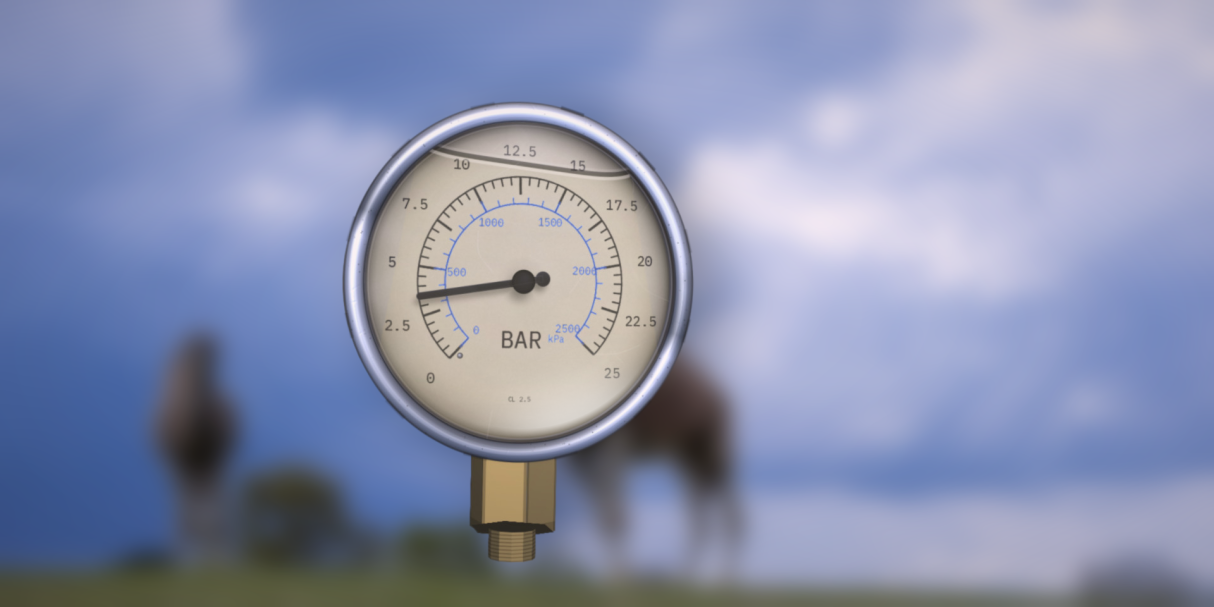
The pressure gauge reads 3.5 bar
